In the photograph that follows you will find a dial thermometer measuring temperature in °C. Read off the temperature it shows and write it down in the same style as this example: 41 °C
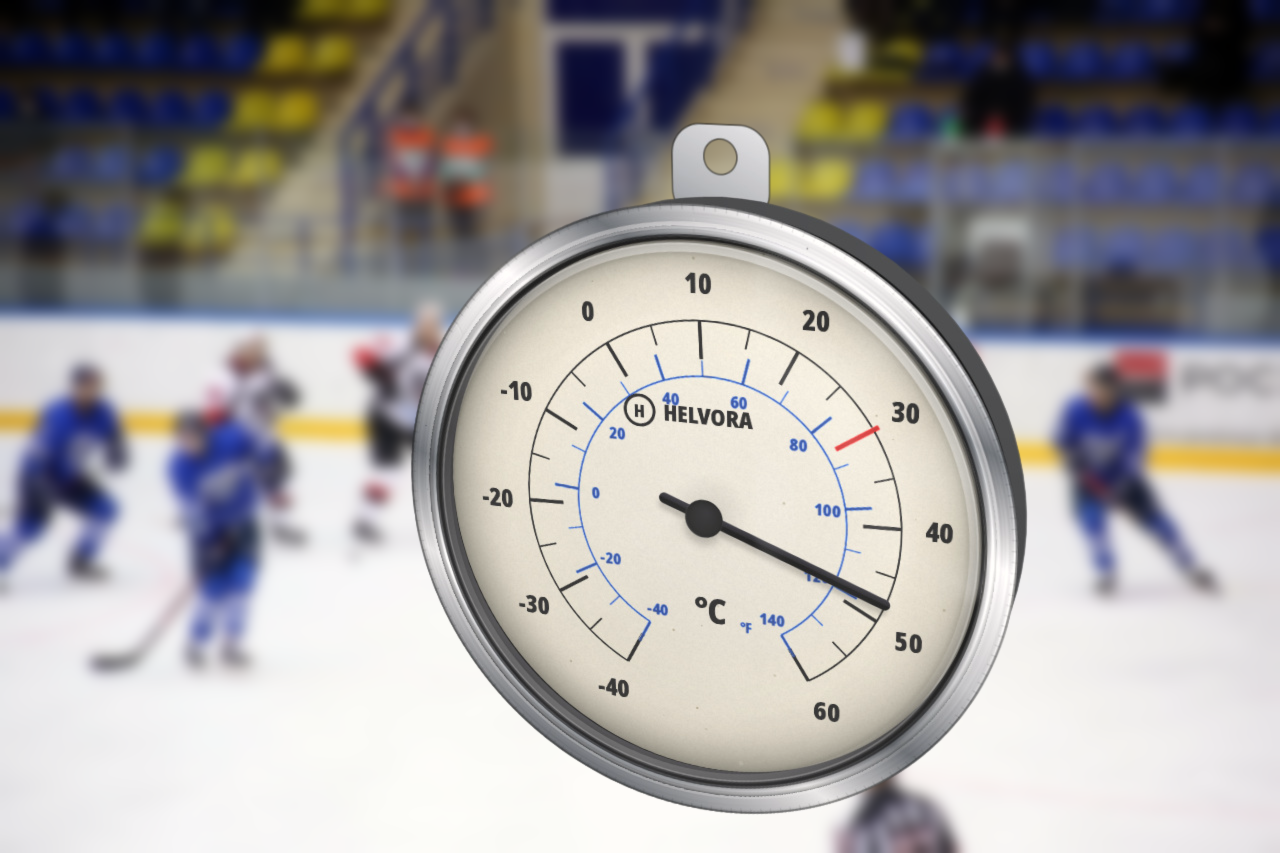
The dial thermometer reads 47.5 °C
